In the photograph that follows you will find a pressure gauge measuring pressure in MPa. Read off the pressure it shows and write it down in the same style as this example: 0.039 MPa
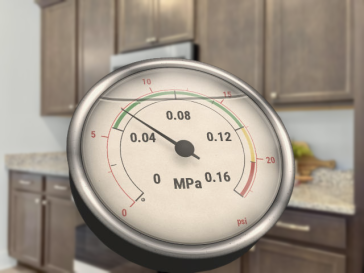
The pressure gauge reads 0.05 MPa
